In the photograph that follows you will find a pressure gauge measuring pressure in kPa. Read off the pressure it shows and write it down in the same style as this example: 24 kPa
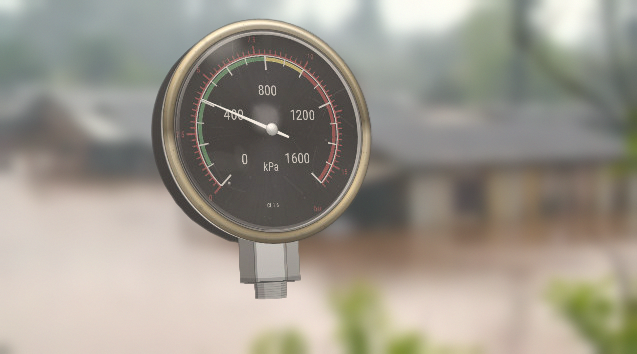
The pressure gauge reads 400 kPa
